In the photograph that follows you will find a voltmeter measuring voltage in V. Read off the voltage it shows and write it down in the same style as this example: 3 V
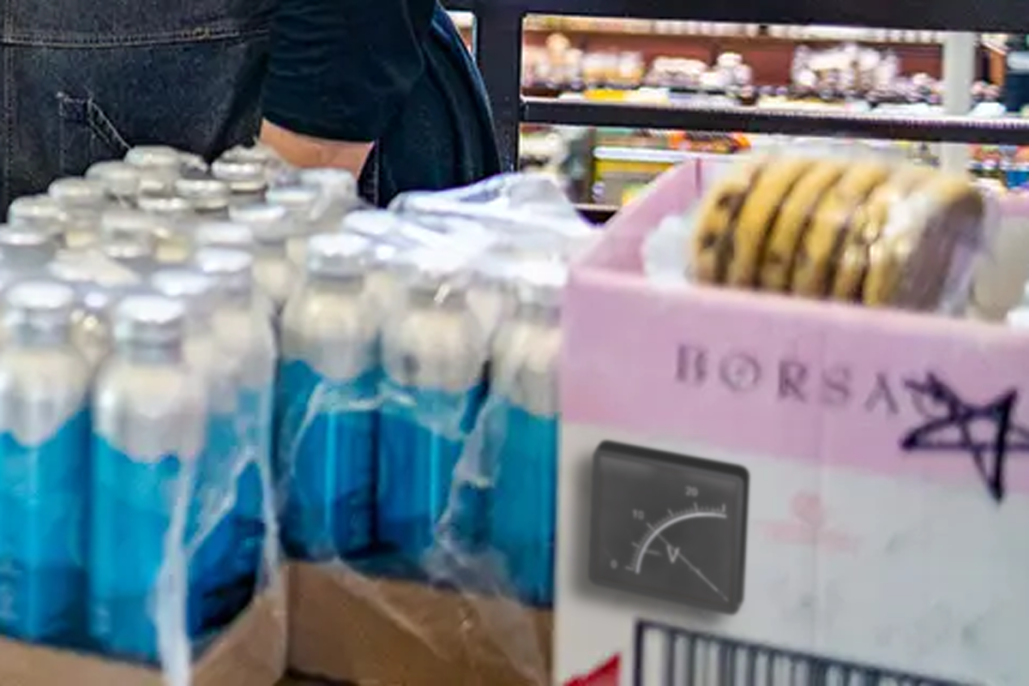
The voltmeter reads 10 V
